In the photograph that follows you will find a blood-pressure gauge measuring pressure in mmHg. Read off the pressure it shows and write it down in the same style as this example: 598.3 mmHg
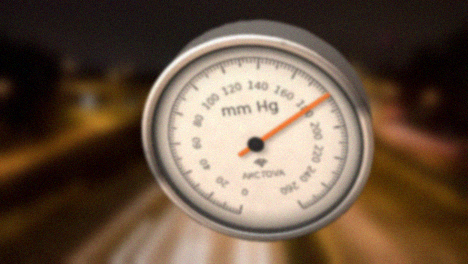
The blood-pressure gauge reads 180 mmHg
